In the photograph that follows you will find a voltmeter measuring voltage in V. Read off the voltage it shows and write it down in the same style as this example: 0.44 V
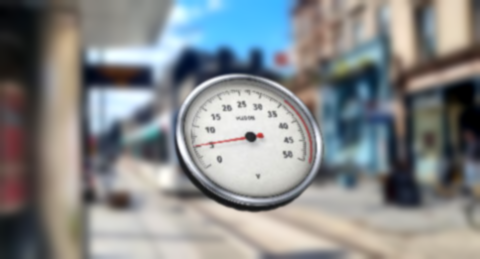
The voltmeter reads 5 V
